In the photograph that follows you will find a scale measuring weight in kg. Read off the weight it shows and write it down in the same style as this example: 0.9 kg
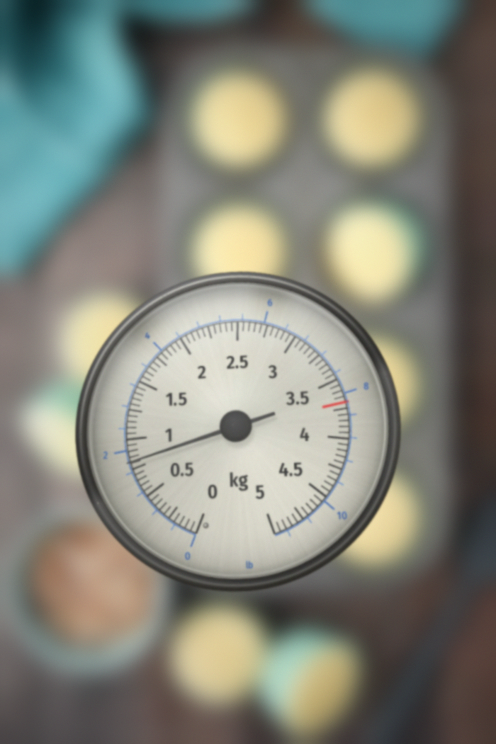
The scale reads 0.8 kg
